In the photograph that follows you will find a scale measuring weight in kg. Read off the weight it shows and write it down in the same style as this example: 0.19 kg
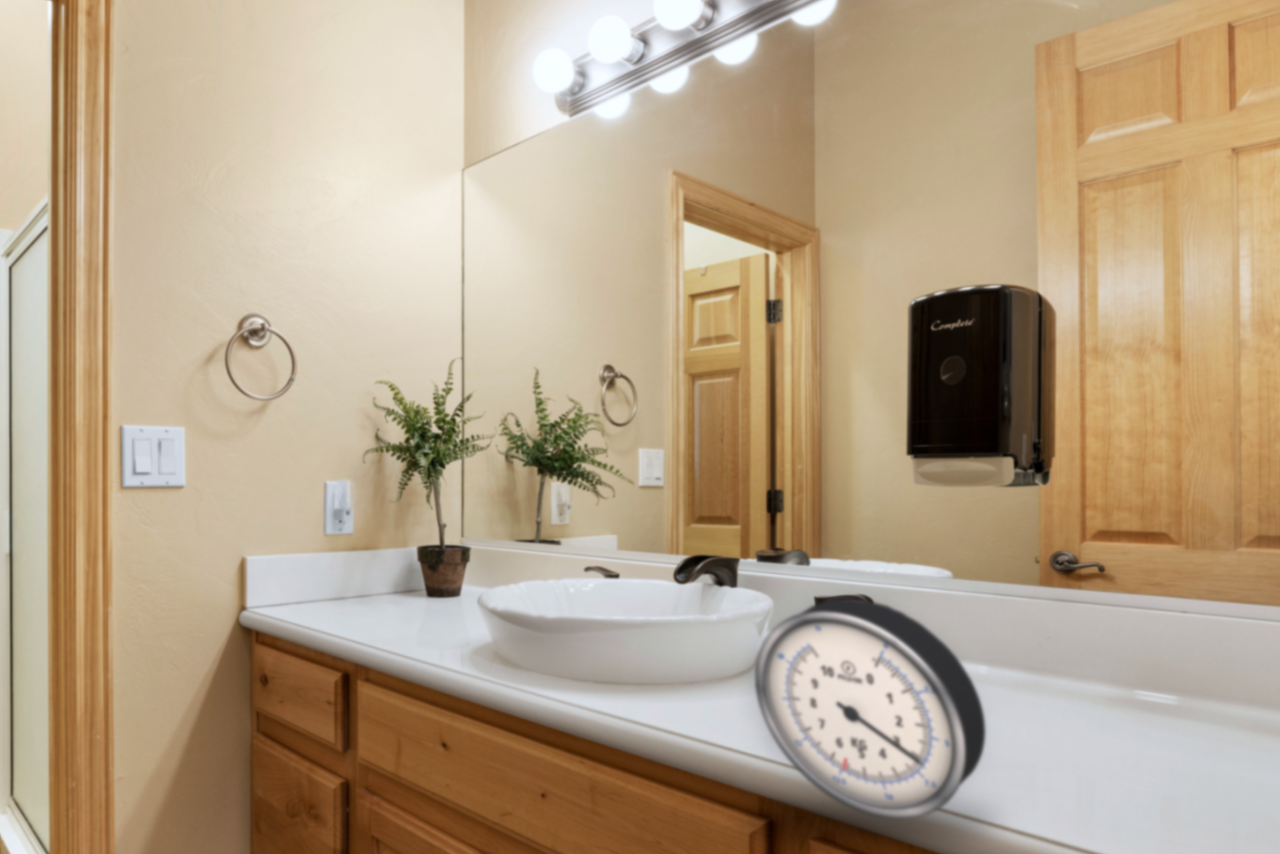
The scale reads 3 kg
